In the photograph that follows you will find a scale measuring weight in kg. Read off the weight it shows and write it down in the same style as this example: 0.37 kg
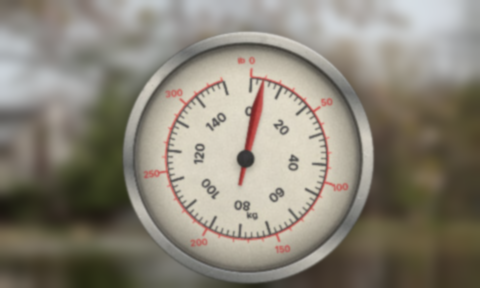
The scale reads 4 kg
